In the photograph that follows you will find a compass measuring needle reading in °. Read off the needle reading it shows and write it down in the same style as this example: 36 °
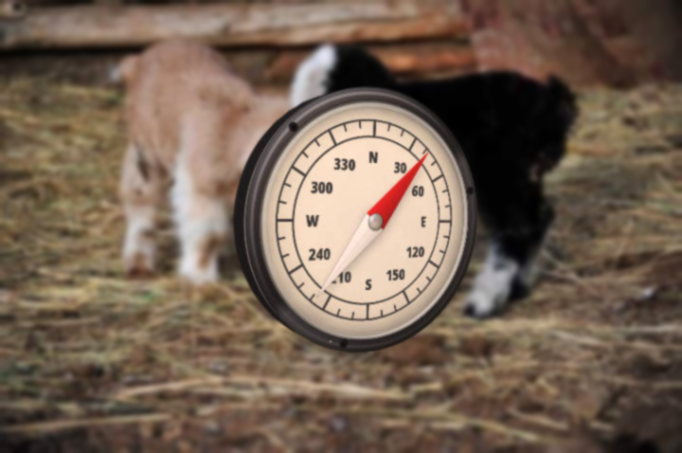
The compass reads 40 °
